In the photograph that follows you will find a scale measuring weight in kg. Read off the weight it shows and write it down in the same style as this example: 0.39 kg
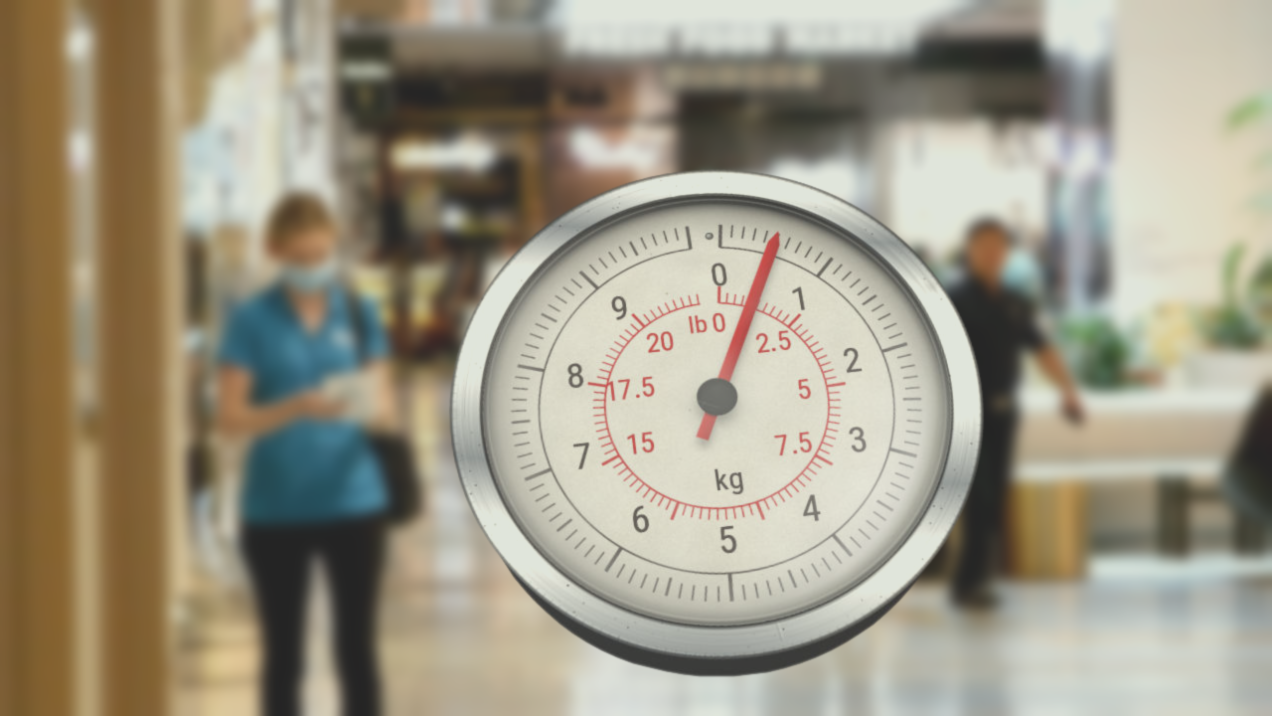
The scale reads 0.5 kg
